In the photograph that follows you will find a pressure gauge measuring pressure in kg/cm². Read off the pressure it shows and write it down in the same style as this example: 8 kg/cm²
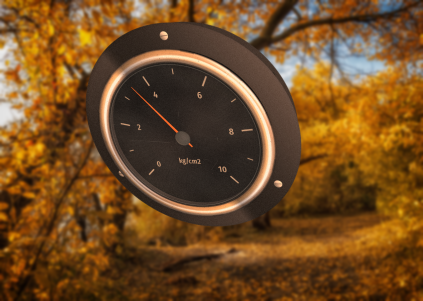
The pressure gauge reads 3.5 kg/cm²
